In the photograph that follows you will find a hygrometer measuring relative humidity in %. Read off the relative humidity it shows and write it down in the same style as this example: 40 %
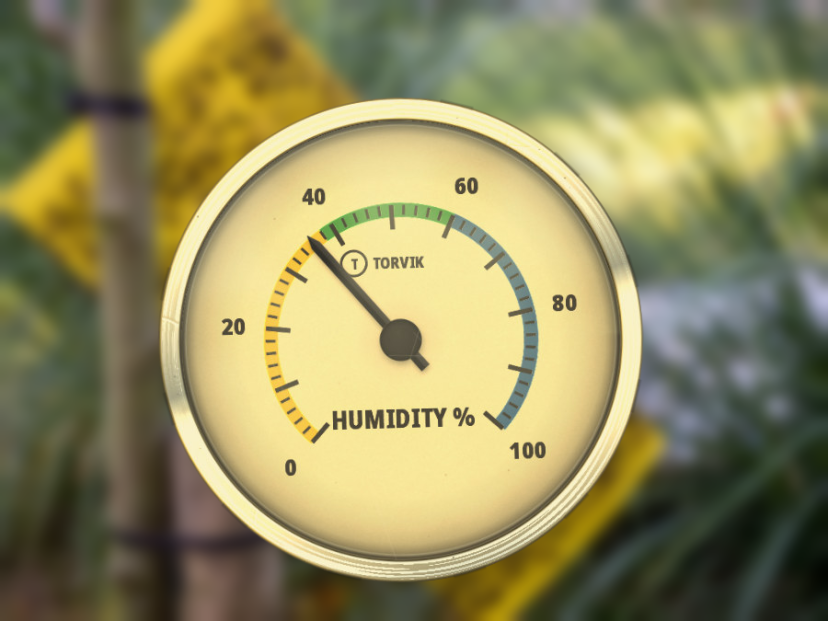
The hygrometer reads 36 %
